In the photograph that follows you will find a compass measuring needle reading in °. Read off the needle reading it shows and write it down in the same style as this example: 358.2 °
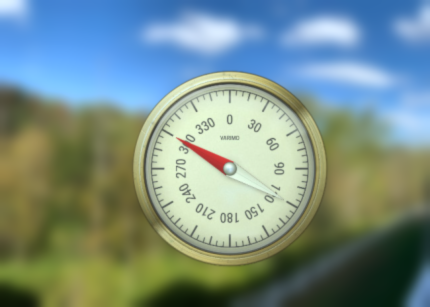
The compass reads 300 °
